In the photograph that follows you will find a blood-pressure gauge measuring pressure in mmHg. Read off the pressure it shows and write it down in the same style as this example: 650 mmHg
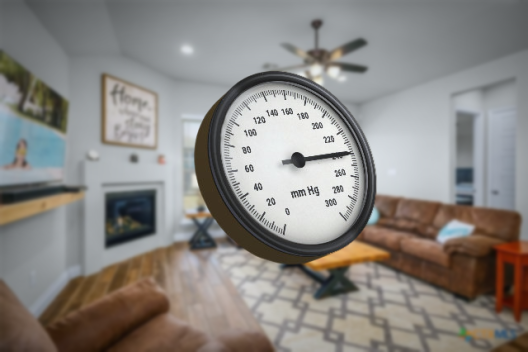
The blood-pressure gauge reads 240 mmHg
